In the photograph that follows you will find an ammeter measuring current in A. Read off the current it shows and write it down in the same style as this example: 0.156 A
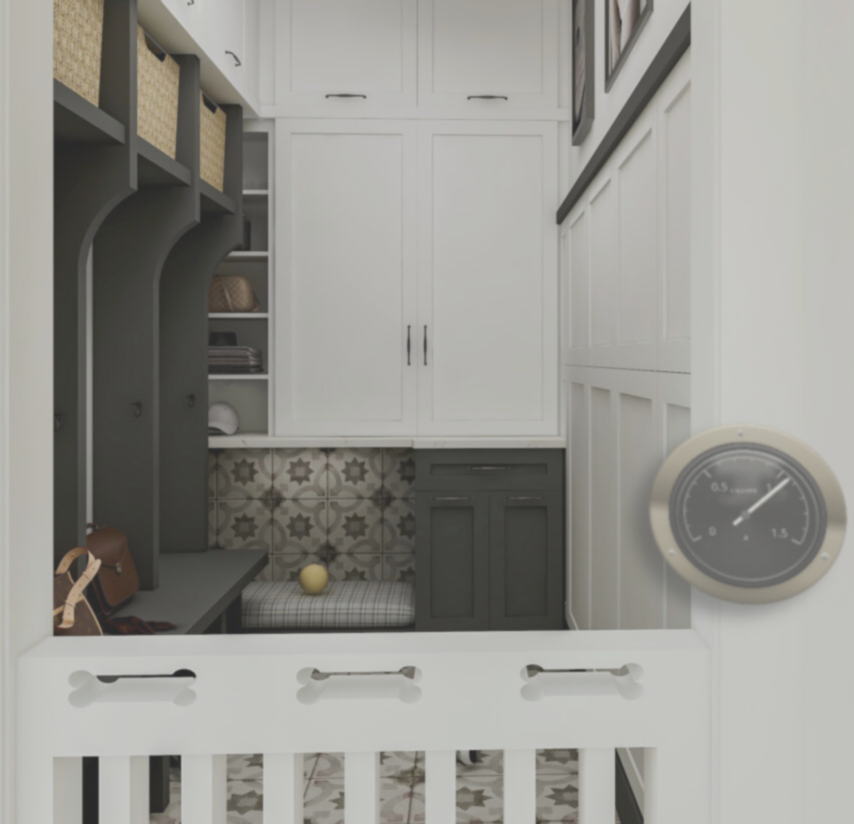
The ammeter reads 1.05 A
